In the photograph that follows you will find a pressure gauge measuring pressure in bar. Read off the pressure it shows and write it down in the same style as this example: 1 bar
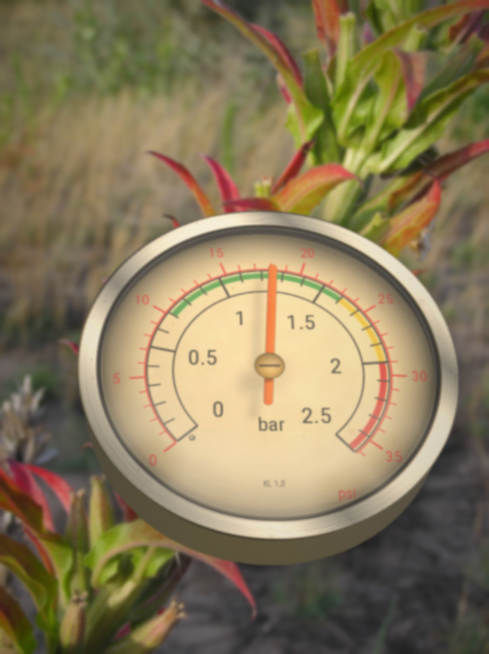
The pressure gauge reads 1.25 bar
